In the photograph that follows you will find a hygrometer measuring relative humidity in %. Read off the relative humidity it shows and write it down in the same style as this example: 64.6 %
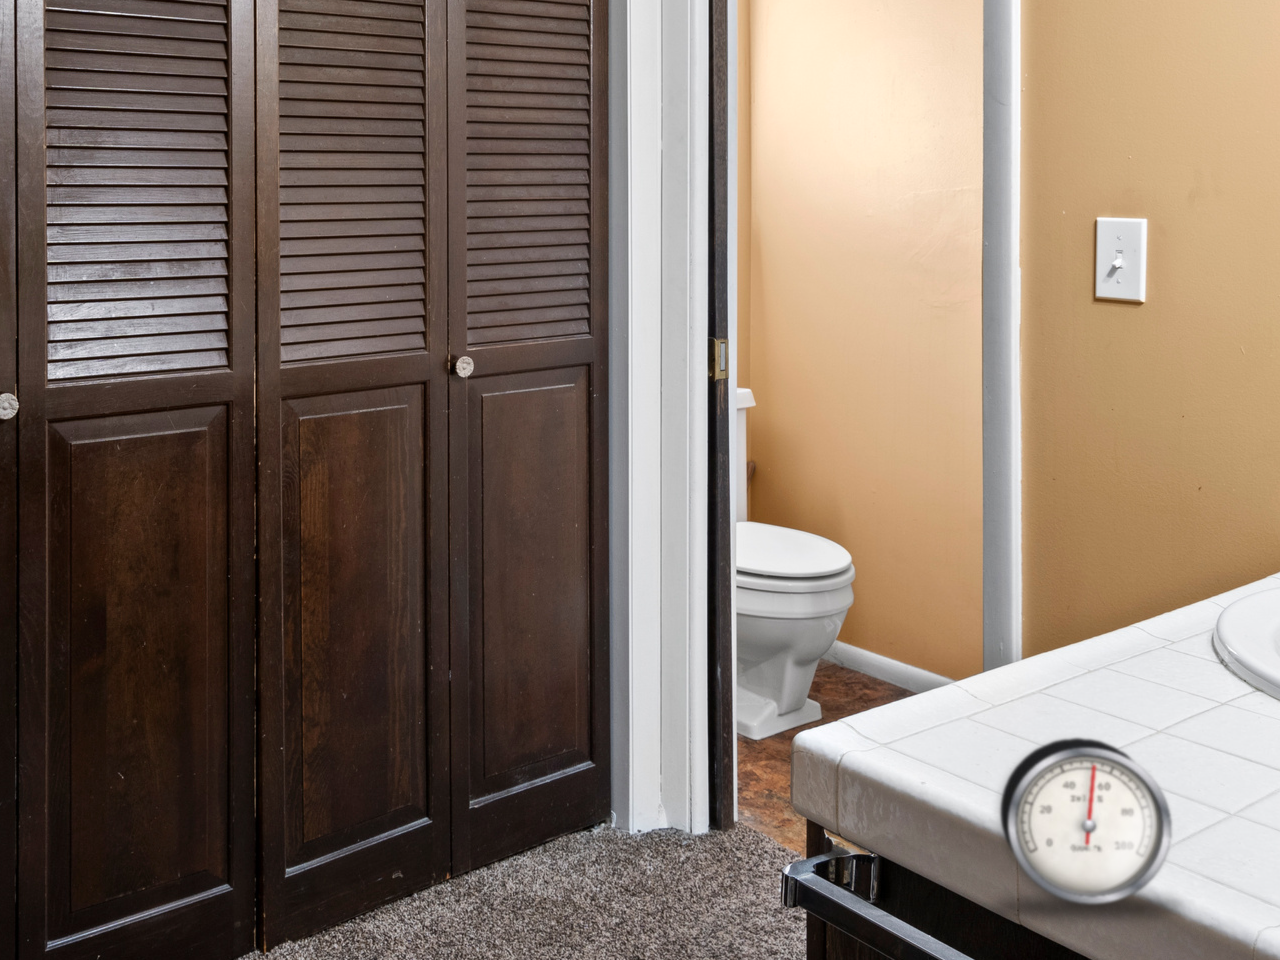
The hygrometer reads 52 %
